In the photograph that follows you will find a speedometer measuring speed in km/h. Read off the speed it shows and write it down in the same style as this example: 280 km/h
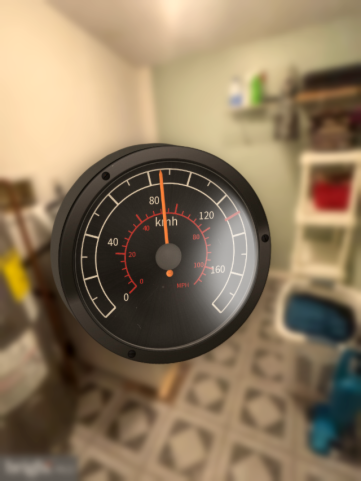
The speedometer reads 85 km/h
